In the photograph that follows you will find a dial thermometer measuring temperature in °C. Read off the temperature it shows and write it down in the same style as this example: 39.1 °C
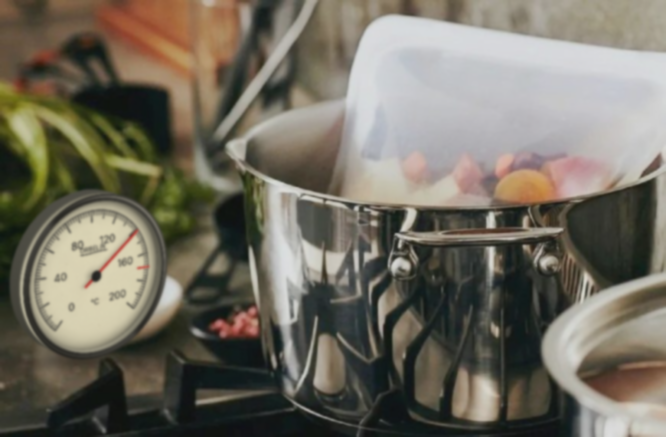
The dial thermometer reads 140 °C
